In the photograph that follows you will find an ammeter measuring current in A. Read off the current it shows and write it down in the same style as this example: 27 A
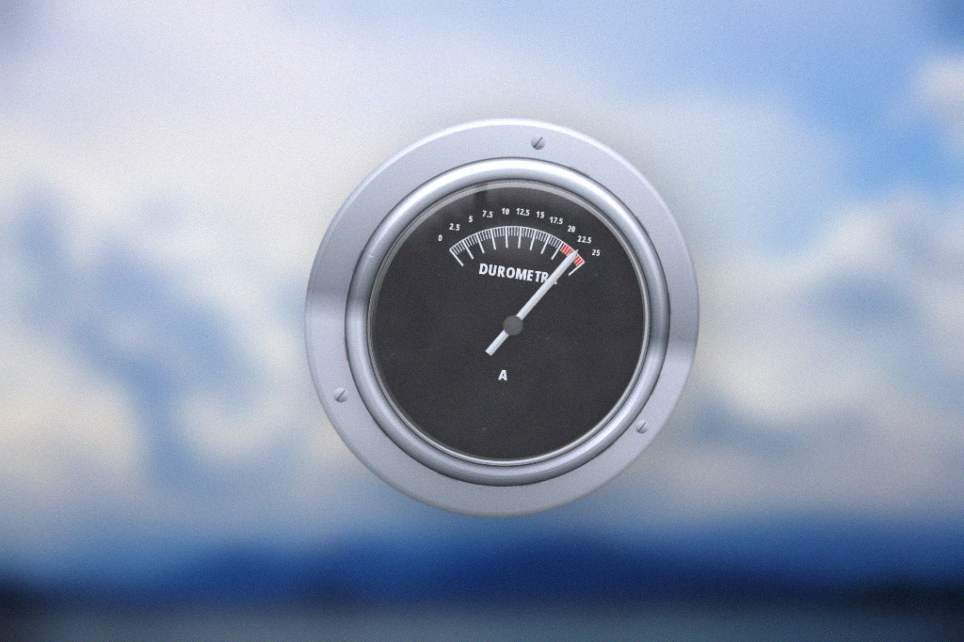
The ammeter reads 22.5 A
